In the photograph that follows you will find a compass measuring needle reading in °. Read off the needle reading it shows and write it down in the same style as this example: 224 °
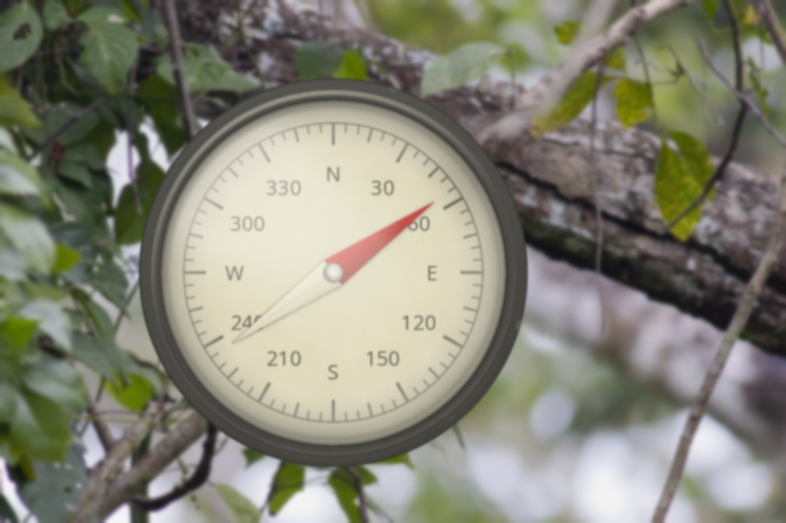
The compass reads 55 °
